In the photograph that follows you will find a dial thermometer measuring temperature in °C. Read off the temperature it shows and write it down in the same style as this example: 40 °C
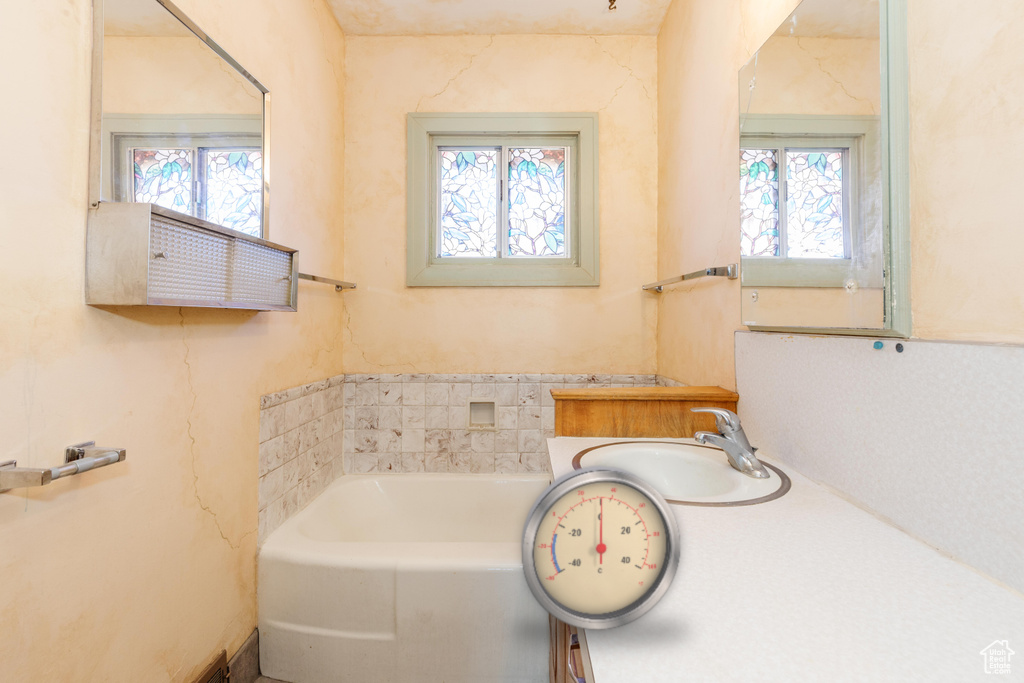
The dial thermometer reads 0 °C
